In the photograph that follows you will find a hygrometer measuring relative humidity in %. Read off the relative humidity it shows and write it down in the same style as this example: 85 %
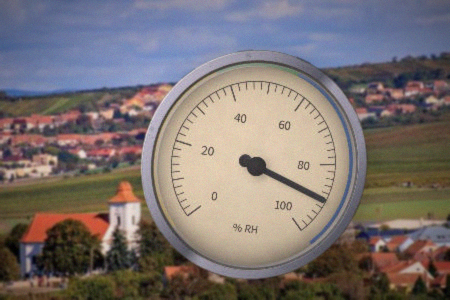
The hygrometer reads 90 %
